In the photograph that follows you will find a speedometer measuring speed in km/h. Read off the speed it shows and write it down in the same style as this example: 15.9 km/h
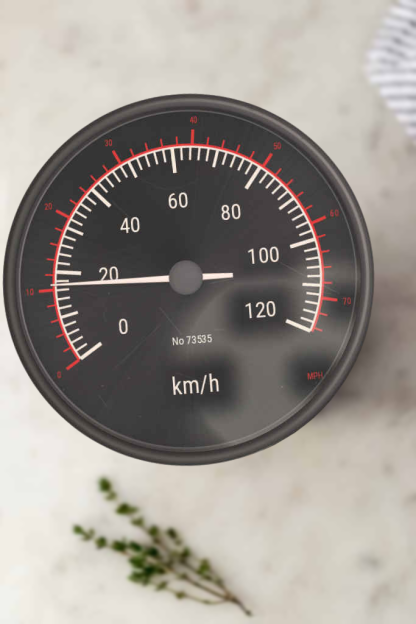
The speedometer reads 17 km/h
